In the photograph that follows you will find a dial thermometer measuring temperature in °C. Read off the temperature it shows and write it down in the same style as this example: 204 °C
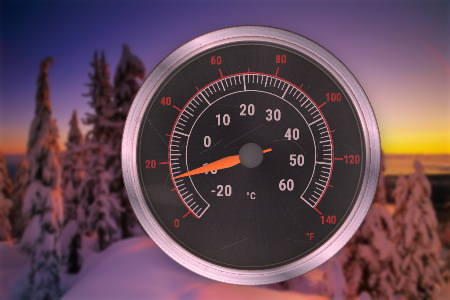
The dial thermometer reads -10 °C
